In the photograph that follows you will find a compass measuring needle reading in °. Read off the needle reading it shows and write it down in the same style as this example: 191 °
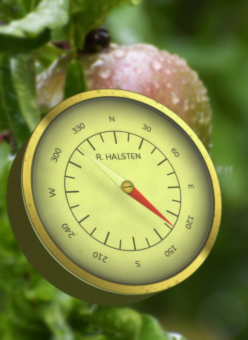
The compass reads 135 °
